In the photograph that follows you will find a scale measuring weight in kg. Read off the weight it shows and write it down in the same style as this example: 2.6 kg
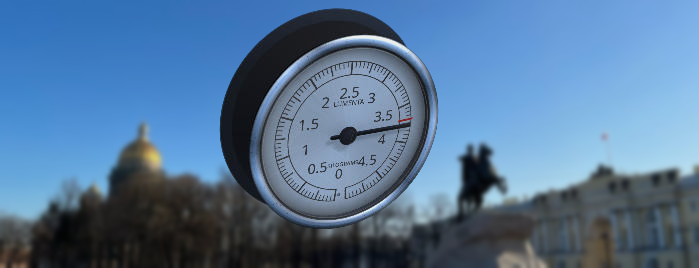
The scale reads 3.75 kg
